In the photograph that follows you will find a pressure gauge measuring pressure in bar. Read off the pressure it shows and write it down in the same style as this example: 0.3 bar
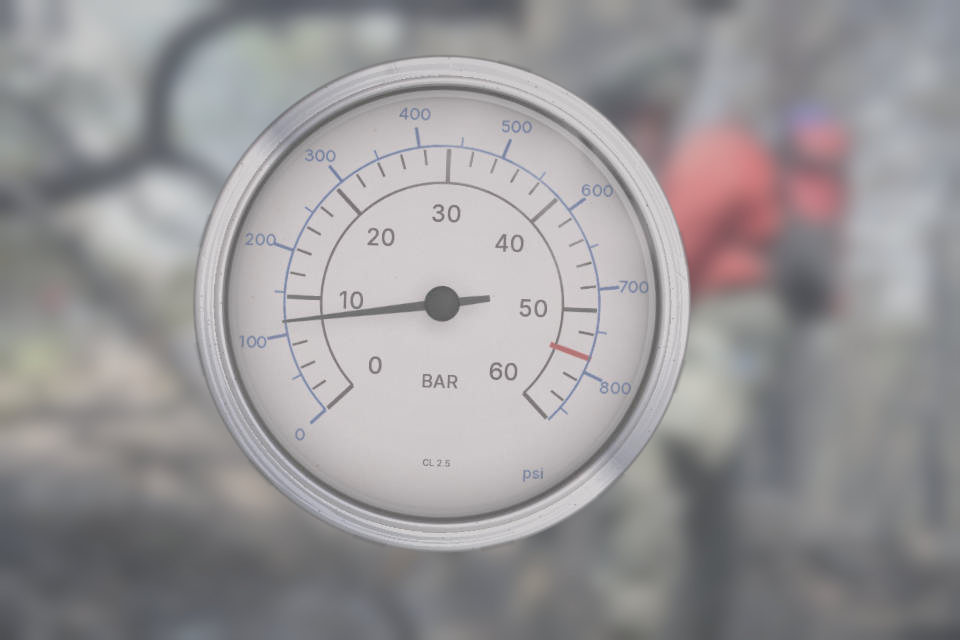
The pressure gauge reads 8 bar
